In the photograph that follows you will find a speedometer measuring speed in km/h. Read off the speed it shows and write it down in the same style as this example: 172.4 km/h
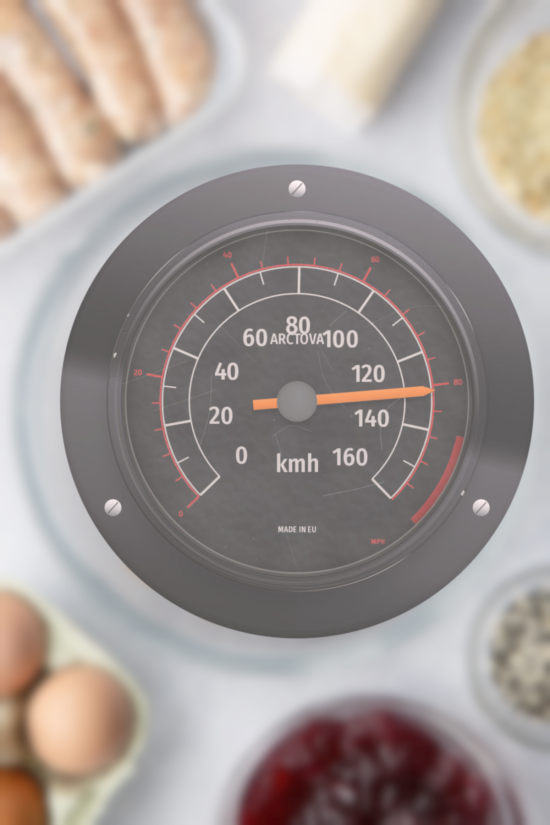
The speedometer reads 130 km/h
